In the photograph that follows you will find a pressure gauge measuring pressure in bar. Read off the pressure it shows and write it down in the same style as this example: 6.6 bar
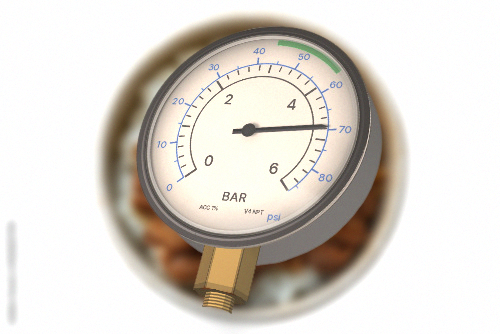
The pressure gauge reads 4.8 bar
